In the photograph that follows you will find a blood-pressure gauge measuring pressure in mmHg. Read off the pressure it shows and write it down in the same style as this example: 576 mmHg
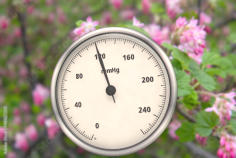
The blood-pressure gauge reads 120 mmHg
